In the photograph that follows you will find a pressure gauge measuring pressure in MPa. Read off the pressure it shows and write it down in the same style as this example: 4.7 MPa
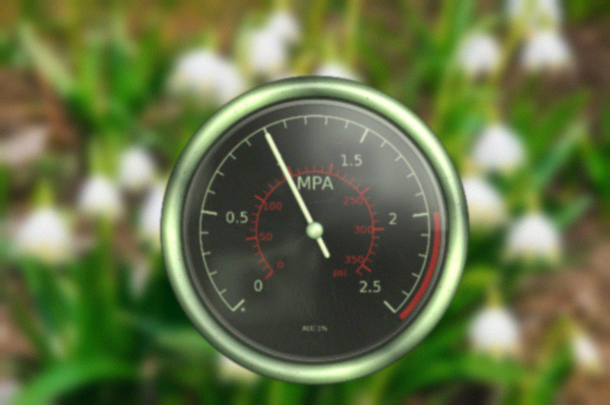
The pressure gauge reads 1 MPa
